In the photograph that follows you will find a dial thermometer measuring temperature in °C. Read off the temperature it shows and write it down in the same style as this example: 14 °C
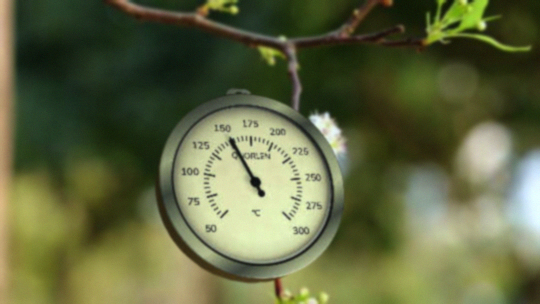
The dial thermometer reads 150 °C
